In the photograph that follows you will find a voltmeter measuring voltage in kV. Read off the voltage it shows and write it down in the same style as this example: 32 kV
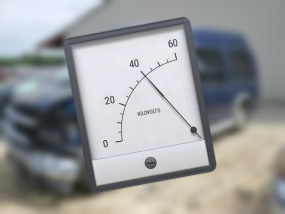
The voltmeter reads 40 kV
